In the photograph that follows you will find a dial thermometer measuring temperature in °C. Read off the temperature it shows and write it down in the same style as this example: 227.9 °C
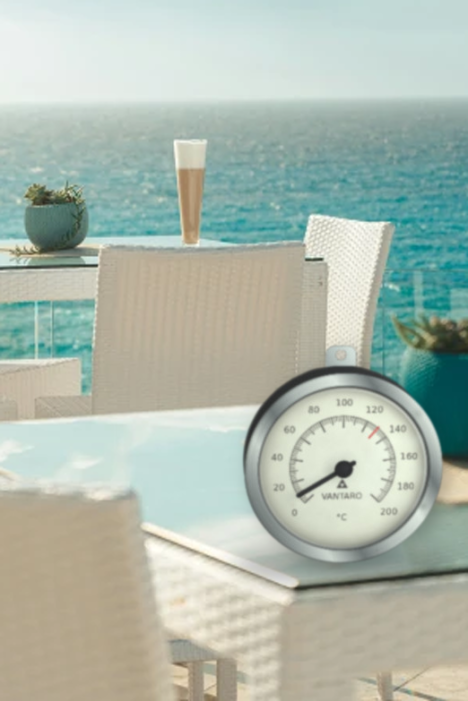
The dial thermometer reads 10 °C
